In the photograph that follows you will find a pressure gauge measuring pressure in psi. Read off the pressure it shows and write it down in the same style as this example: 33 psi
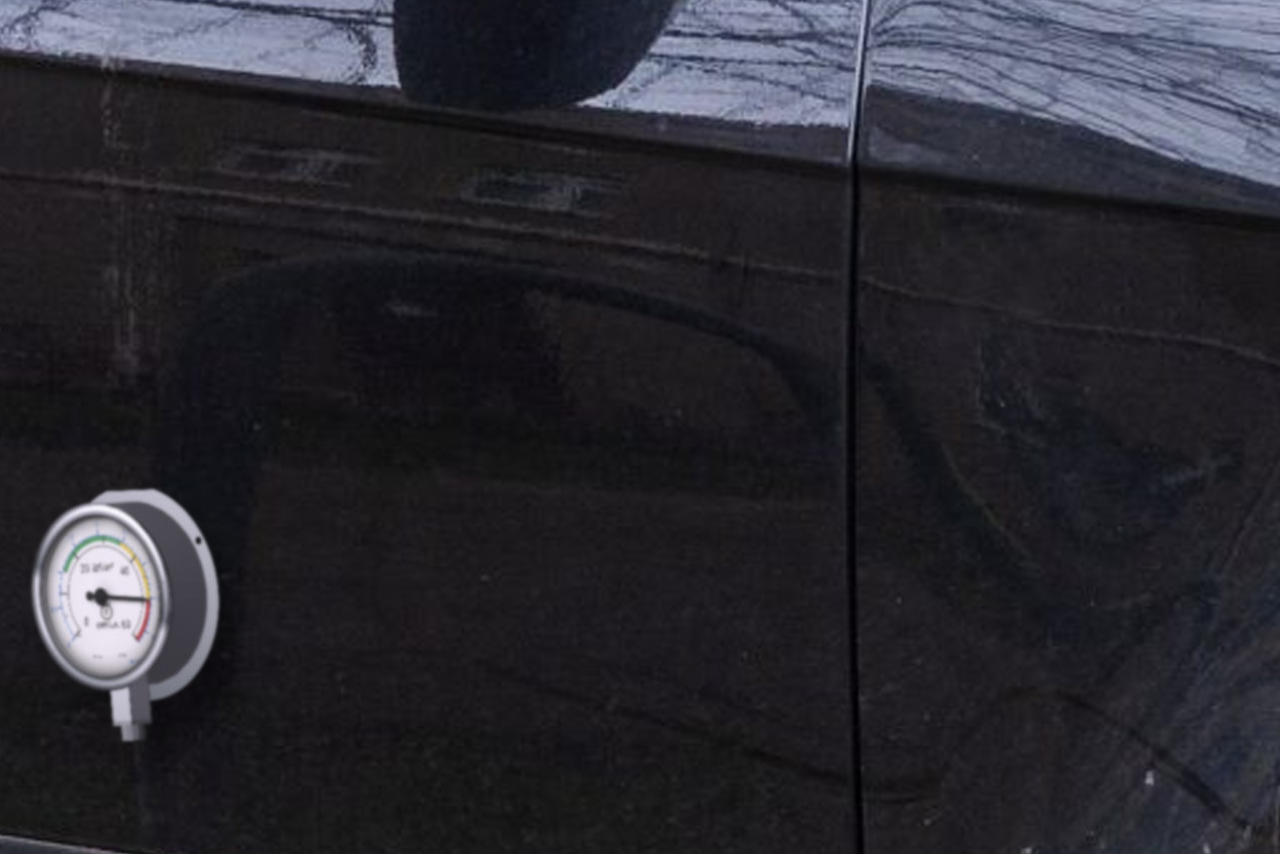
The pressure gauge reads 50 psi
